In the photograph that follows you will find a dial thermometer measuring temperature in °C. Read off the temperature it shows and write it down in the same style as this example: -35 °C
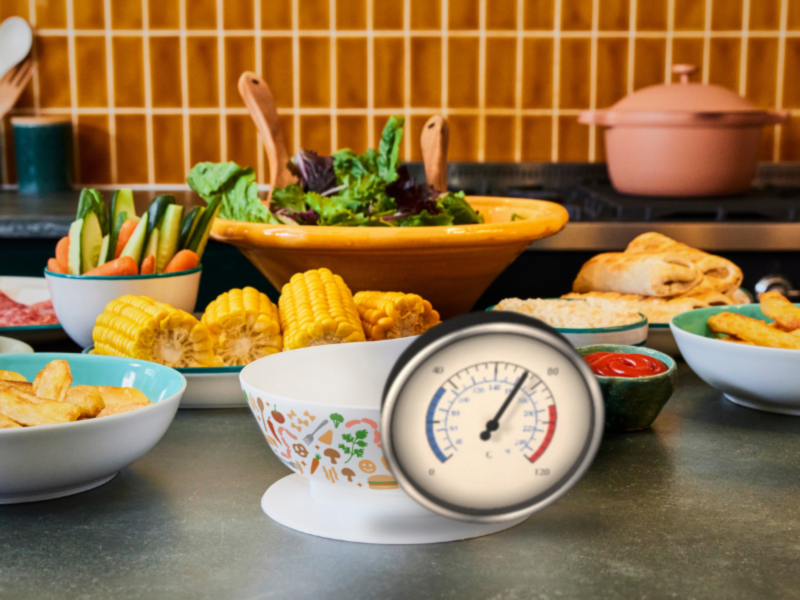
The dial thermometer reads 72 °C
